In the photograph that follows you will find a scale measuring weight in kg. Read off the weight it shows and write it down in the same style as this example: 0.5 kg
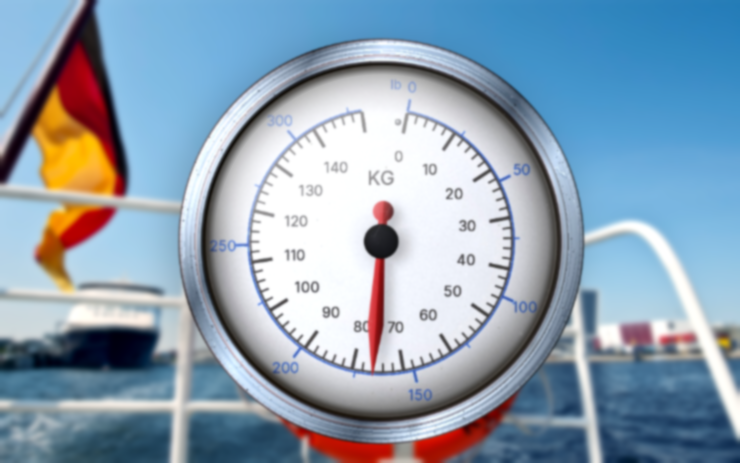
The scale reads 76 kg
